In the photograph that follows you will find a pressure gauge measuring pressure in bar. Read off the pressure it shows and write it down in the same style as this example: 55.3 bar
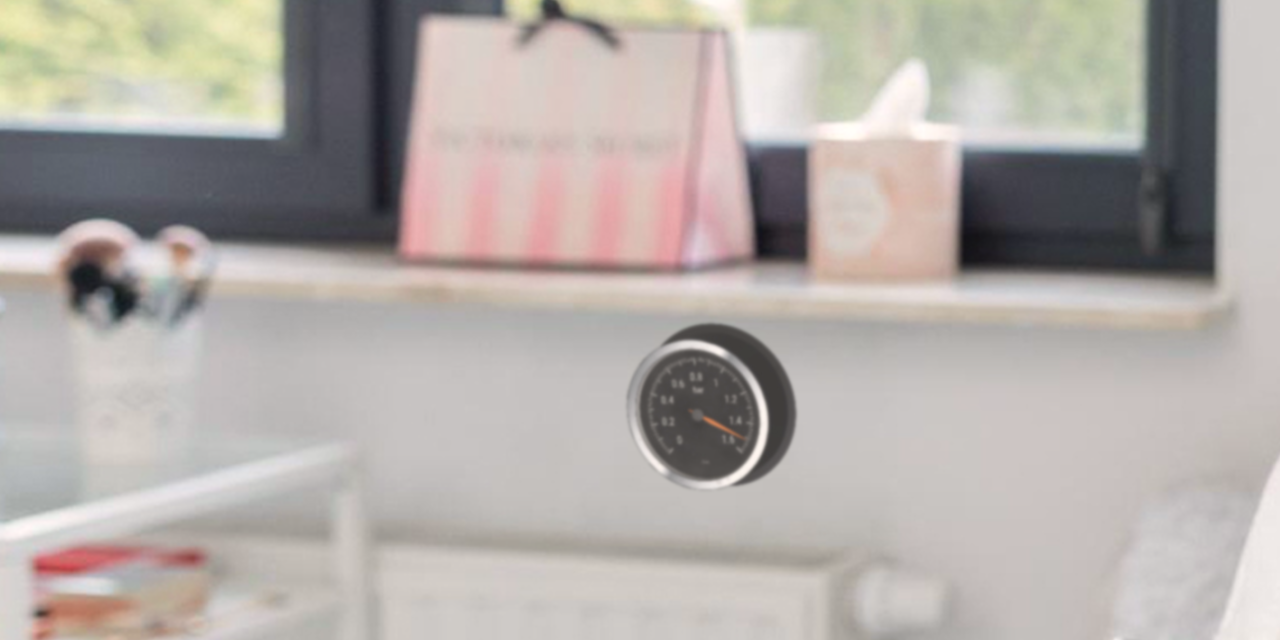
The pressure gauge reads 1.5 bar
